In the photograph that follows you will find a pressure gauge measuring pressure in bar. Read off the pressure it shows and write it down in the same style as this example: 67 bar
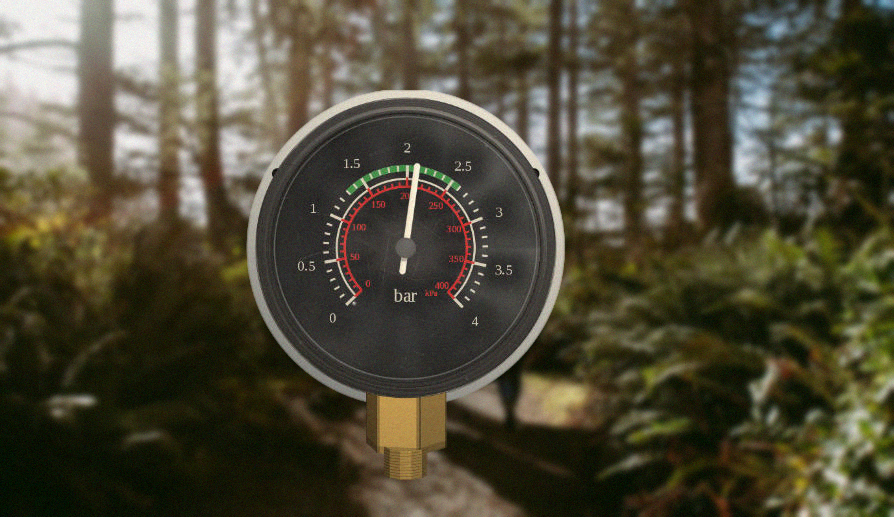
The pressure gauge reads 2.1 bar
